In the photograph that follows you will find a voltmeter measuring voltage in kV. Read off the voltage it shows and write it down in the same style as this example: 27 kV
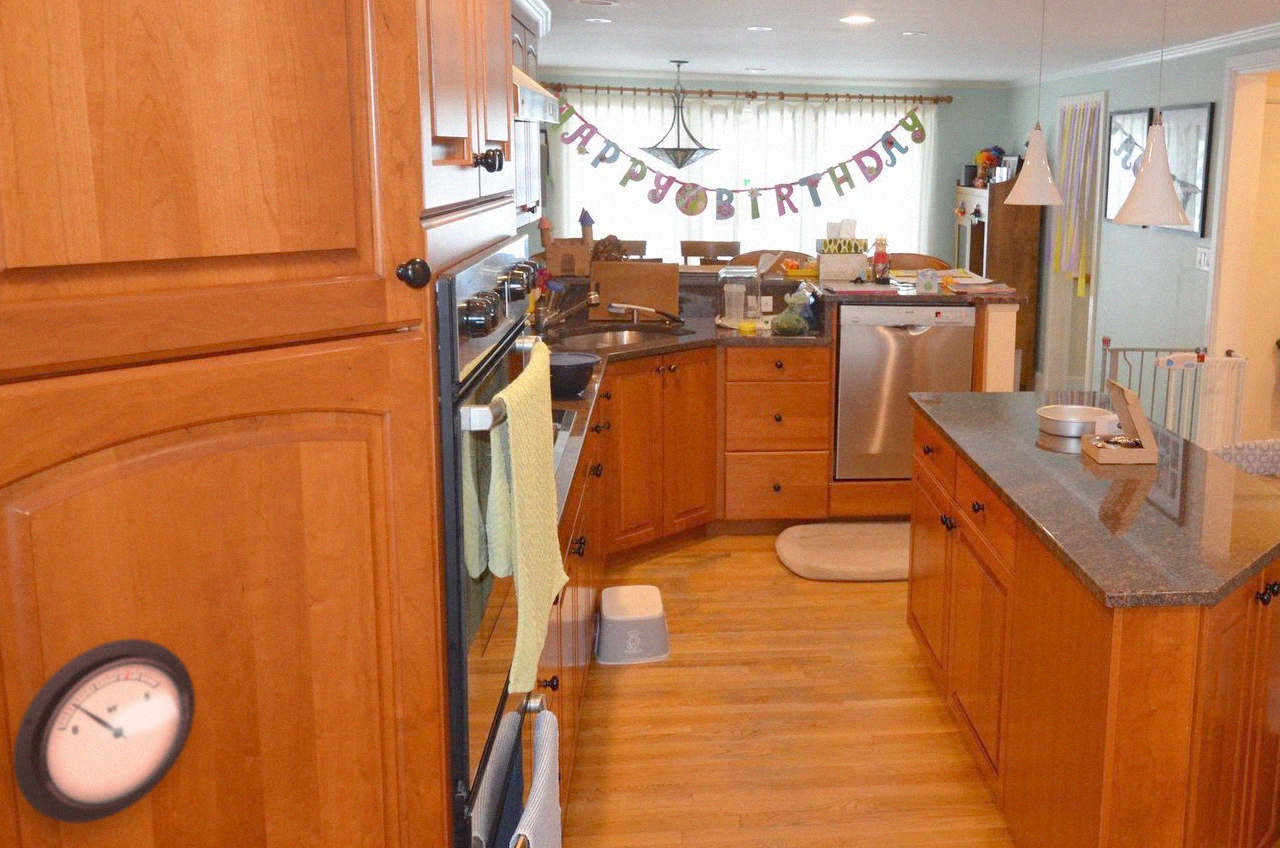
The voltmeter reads 1 kV
